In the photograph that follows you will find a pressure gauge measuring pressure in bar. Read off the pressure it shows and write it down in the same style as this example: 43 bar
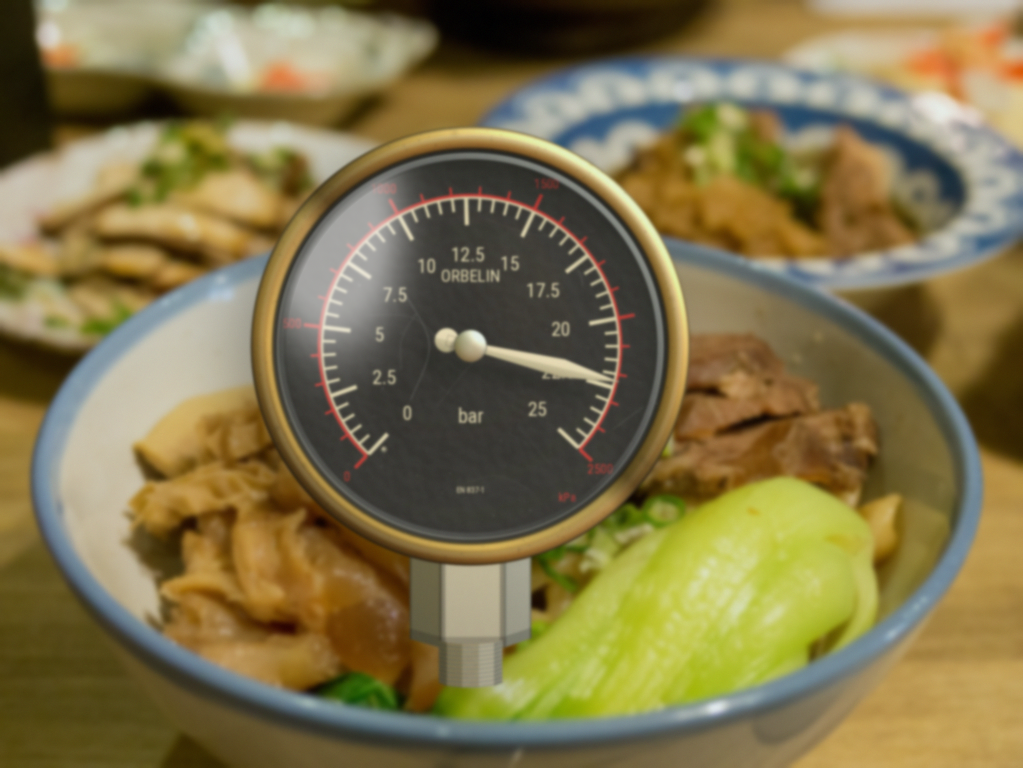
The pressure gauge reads 22.25 bar
